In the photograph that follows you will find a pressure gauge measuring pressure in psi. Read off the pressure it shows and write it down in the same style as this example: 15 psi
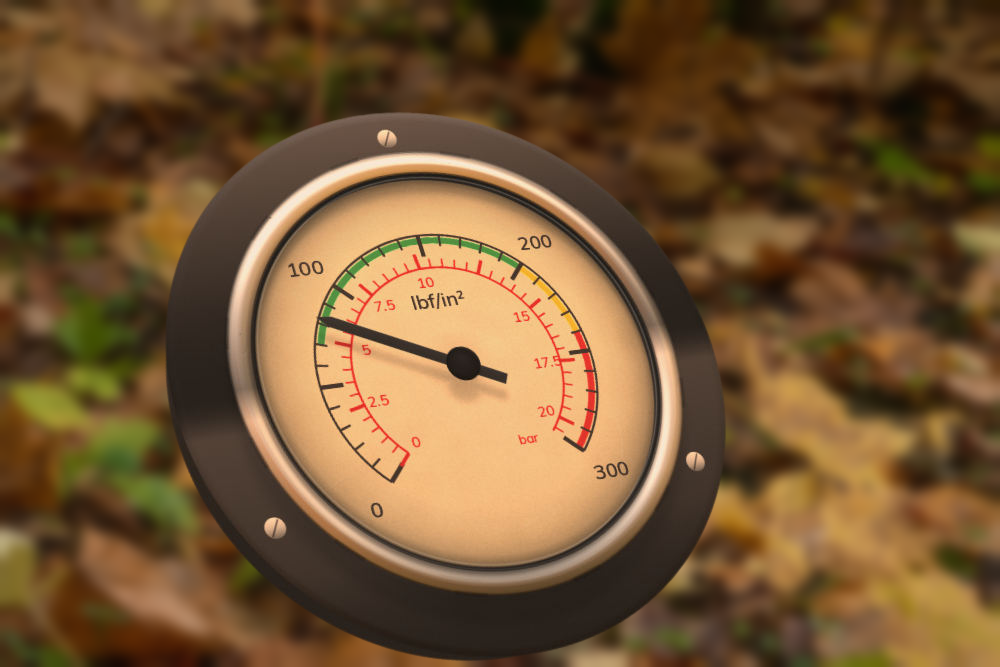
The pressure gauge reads 80 psi
